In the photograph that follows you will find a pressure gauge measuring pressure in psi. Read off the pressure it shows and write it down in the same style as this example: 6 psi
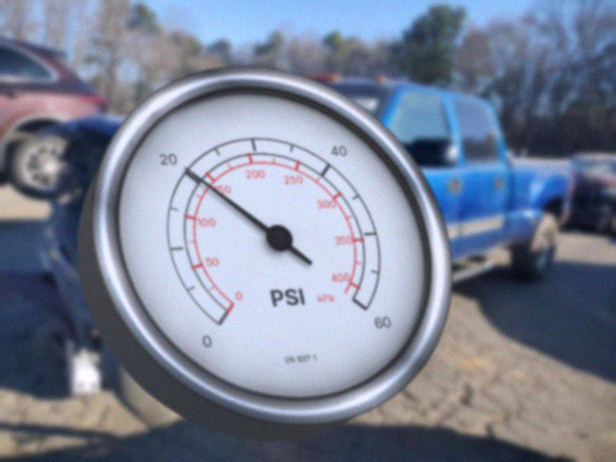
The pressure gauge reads 20 psi
